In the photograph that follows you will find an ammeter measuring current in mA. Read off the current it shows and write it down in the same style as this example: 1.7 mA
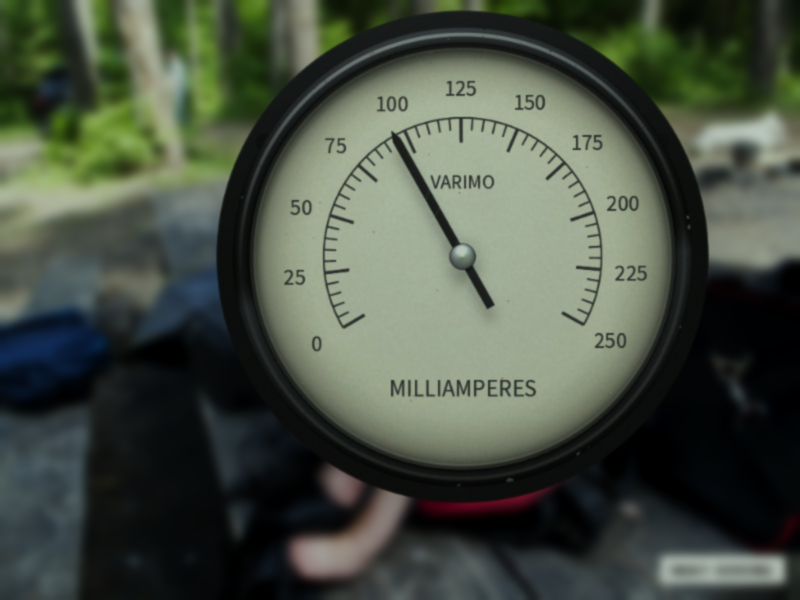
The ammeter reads 95 mA
